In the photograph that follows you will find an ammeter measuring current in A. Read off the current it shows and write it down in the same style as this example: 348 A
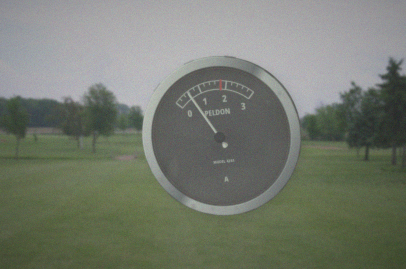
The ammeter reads 0.6 A
